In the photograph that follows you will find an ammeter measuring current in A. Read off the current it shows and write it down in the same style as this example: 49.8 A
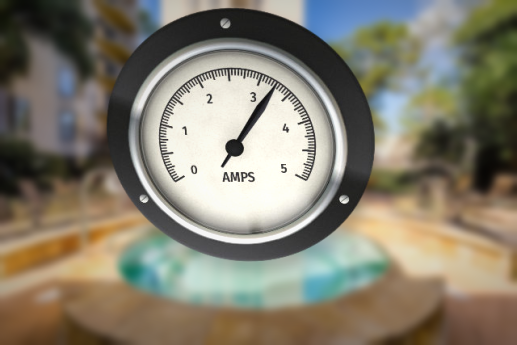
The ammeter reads 3.25 A
